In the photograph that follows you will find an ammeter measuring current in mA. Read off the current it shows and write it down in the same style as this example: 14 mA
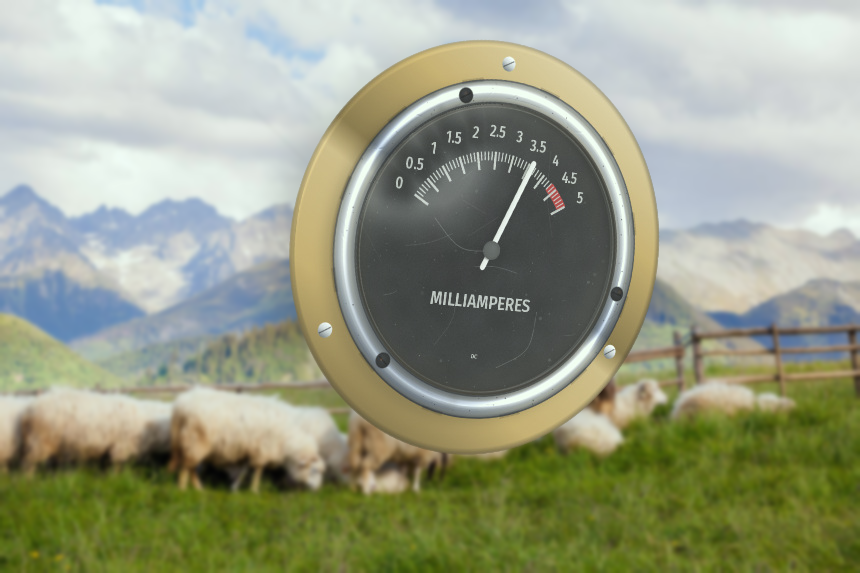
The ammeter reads 3.5 mA
